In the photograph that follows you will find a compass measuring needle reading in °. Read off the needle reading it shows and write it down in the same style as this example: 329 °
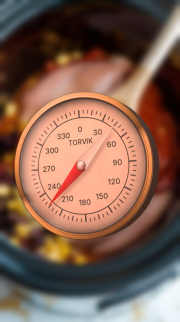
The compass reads 225 °
